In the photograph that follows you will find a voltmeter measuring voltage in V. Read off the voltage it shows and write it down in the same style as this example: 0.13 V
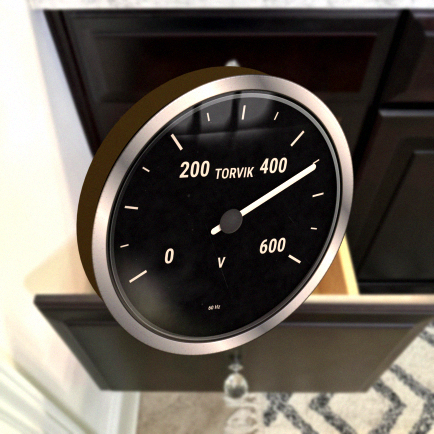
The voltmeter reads 450 V
